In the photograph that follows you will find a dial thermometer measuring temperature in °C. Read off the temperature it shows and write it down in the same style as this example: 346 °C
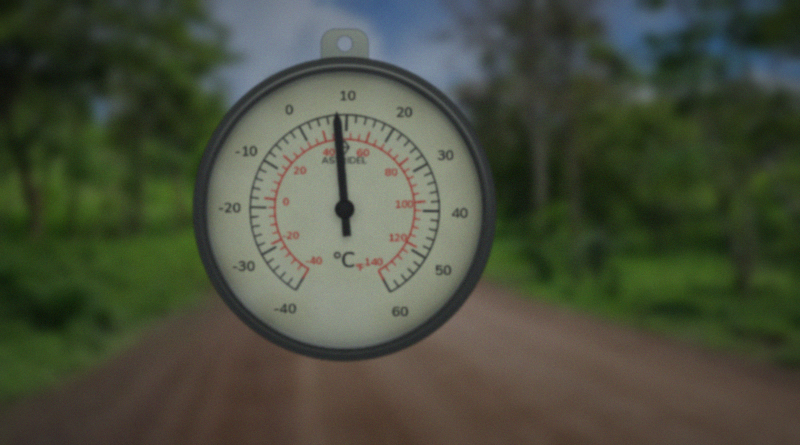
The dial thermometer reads 8 °C
